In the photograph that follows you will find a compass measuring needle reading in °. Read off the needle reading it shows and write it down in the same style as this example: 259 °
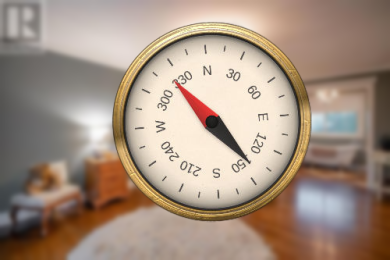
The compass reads 322.5 °
